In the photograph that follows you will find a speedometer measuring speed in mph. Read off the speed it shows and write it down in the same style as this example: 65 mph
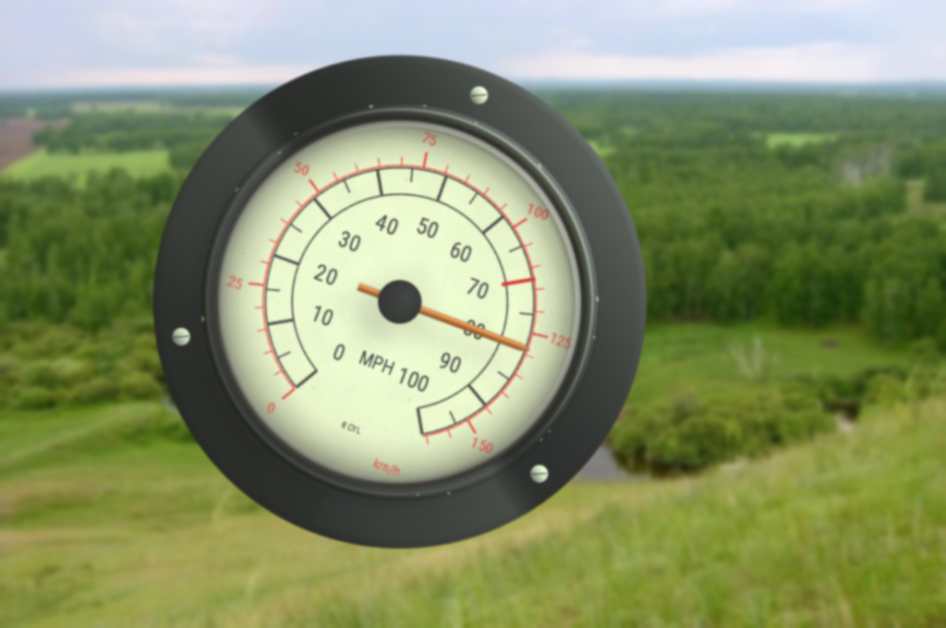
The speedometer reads 80 mph
